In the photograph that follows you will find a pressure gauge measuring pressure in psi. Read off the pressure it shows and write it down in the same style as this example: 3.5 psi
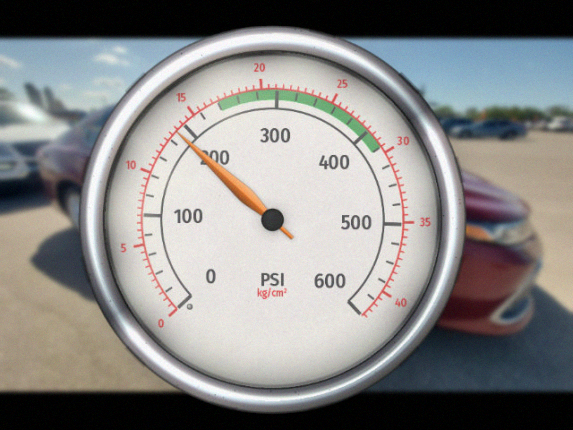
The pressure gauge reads 190 psi
